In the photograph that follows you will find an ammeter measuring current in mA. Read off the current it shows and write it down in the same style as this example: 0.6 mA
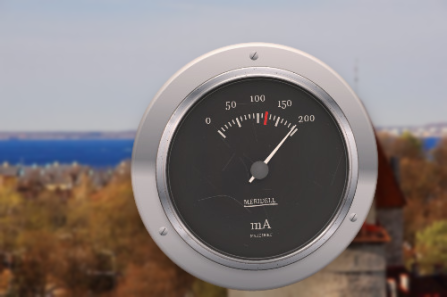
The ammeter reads 190 mA
